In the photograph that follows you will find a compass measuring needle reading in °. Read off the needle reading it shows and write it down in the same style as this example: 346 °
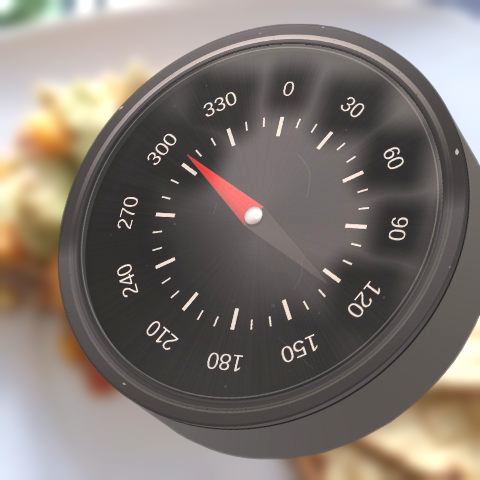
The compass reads 305 °
